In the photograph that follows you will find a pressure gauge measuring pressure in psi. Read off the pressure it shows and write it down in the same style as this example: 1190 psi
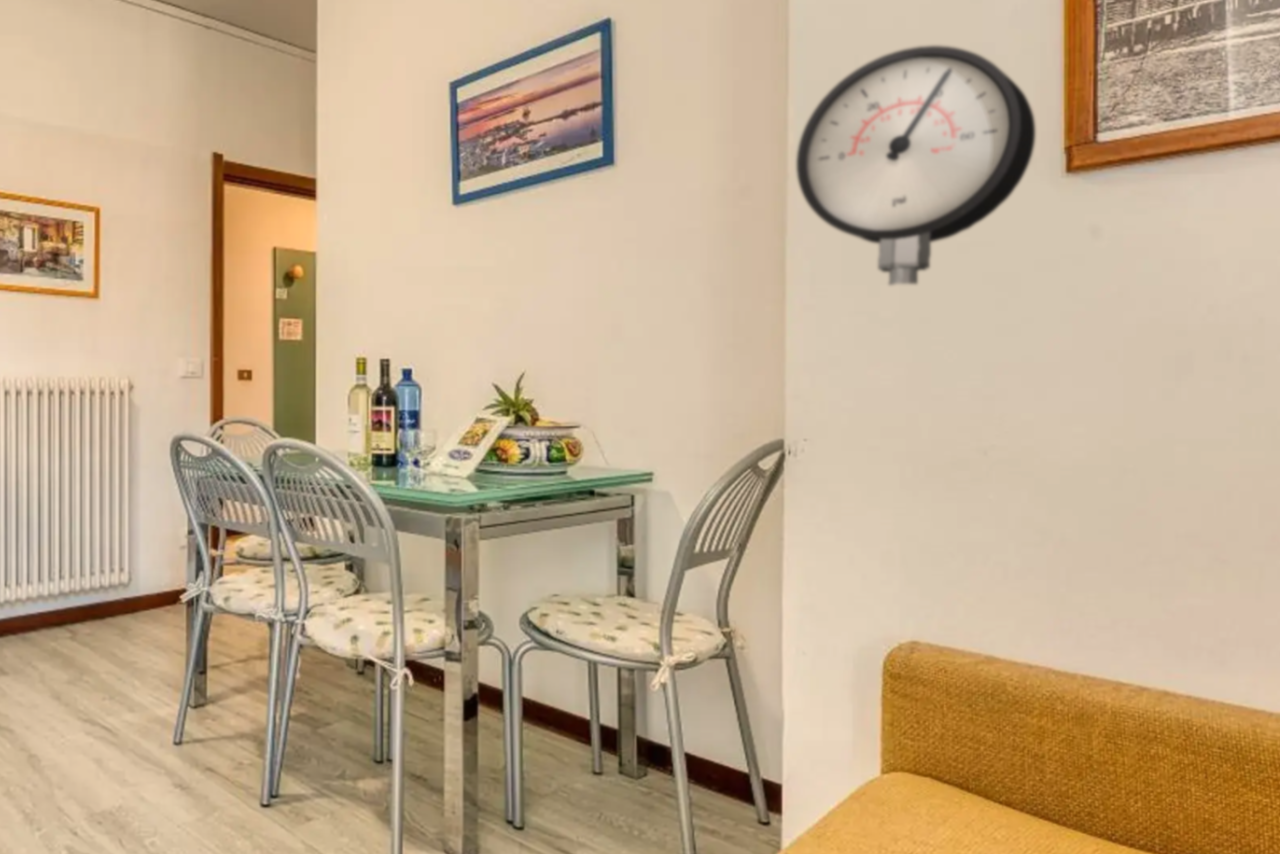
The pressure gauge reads 40 psi
